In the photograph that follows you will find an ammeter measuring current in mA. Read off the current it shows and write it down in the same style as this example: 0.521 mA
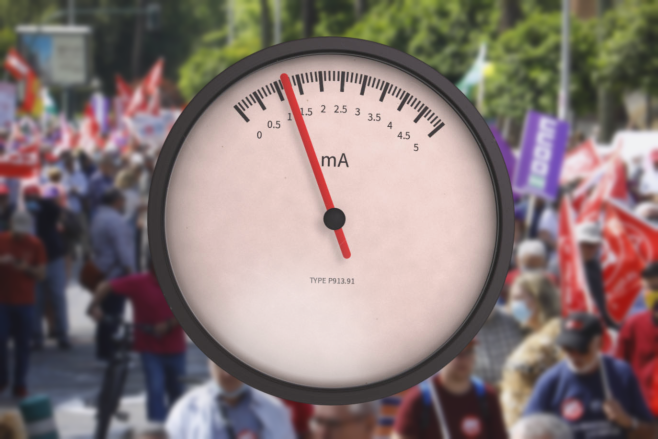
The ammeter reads 1.2 mA
